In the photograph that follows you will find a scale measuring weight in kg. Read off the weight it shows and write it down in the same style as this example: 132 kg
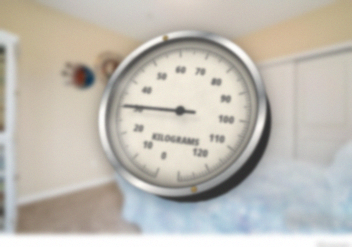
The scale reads 30 kg
